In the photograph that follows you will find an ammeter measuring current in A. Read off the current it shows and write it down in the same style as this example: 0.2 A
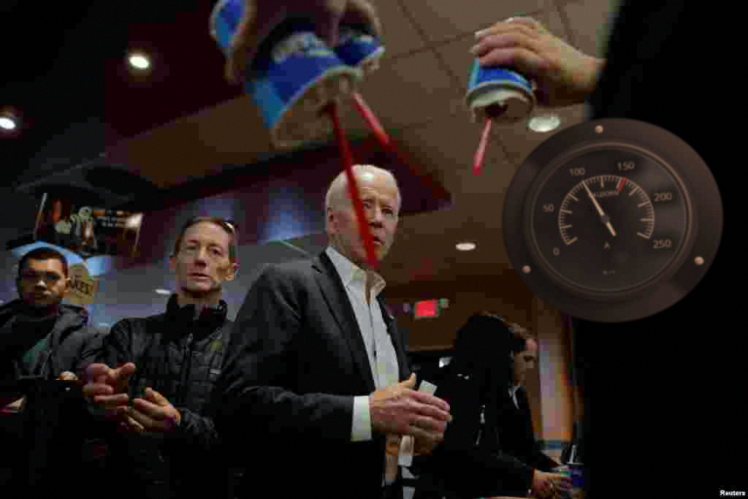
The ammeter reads 100 A
